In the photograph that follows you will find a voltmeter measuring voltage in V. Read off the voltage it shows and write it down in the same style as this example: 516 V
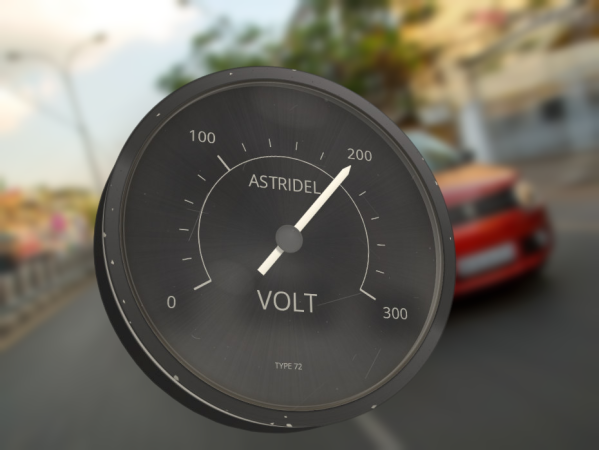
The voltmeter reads 200 V
